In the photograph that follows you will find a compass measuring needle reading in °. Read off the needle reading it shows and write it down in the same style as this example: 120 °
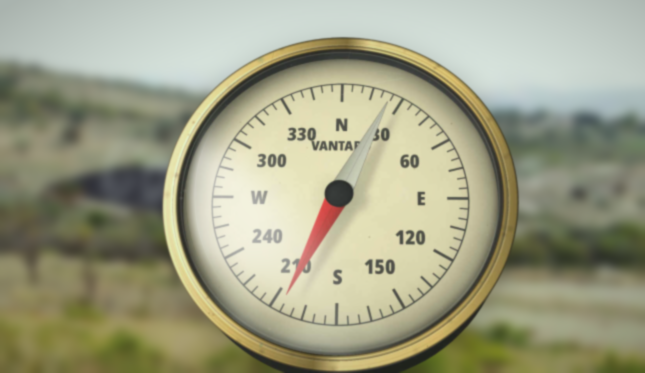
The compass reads 205 °
